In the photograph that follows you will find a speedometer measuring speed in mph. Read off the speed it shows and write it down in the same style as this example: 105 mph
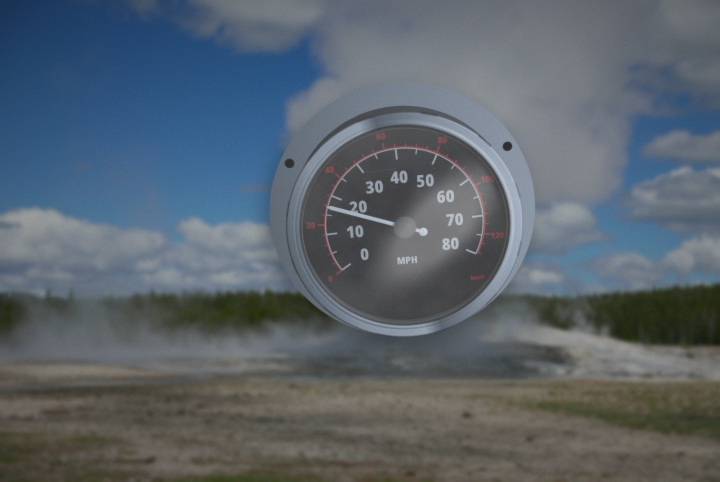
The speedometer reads 17.5 mph
